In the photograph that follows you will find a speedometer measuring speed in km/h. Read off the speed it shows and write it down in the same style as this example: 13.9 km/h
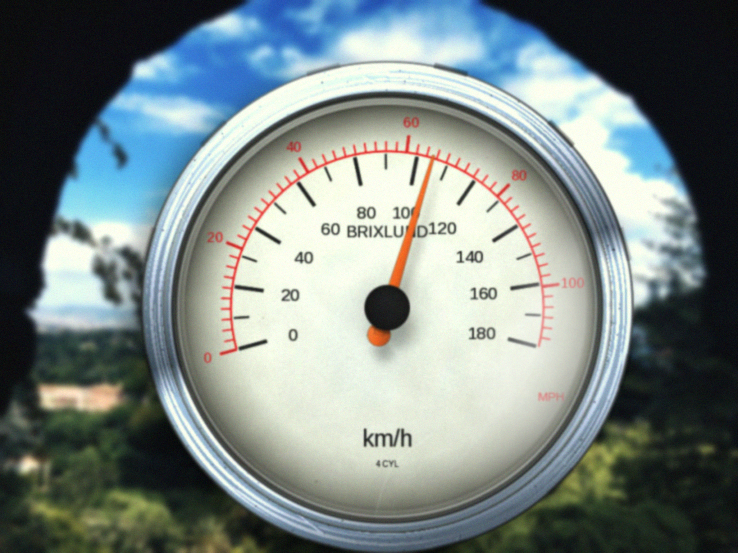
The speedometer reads 105 km/h
